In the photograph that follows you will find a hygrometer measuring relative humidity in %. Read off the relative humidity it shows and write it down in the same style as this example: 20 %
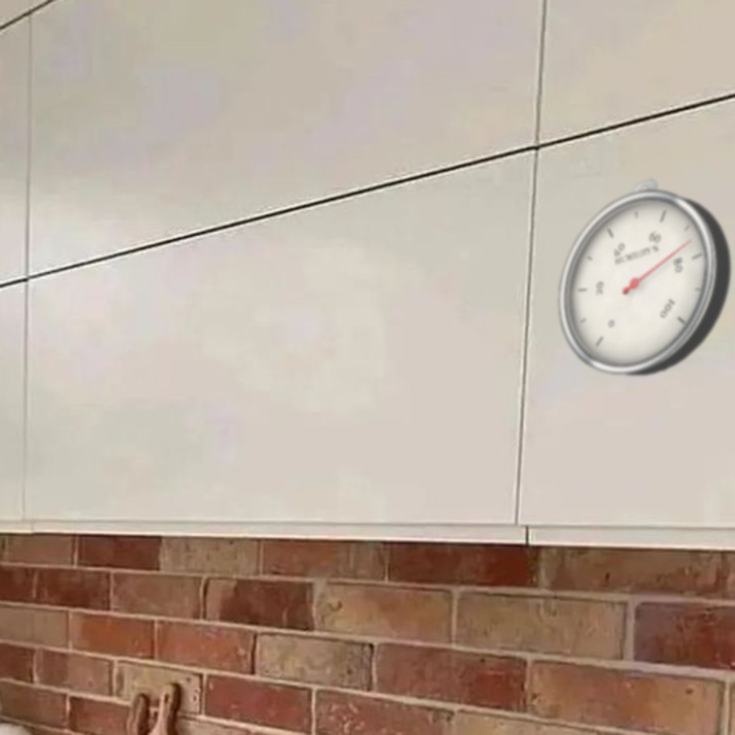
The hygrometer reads 75 %
